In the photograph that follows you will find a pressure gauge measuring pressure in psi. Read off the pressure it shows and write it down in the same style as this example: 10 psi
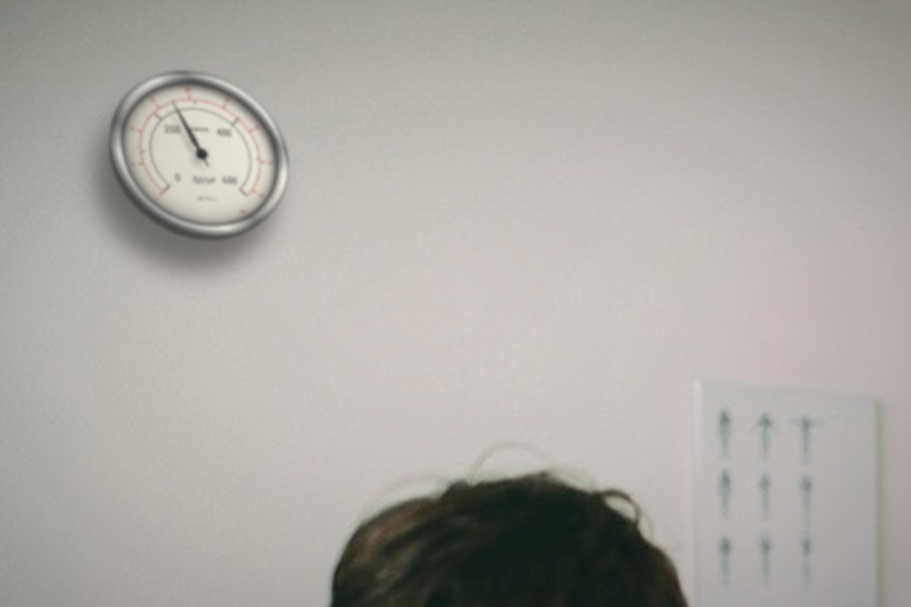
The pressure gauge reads 250 psi
